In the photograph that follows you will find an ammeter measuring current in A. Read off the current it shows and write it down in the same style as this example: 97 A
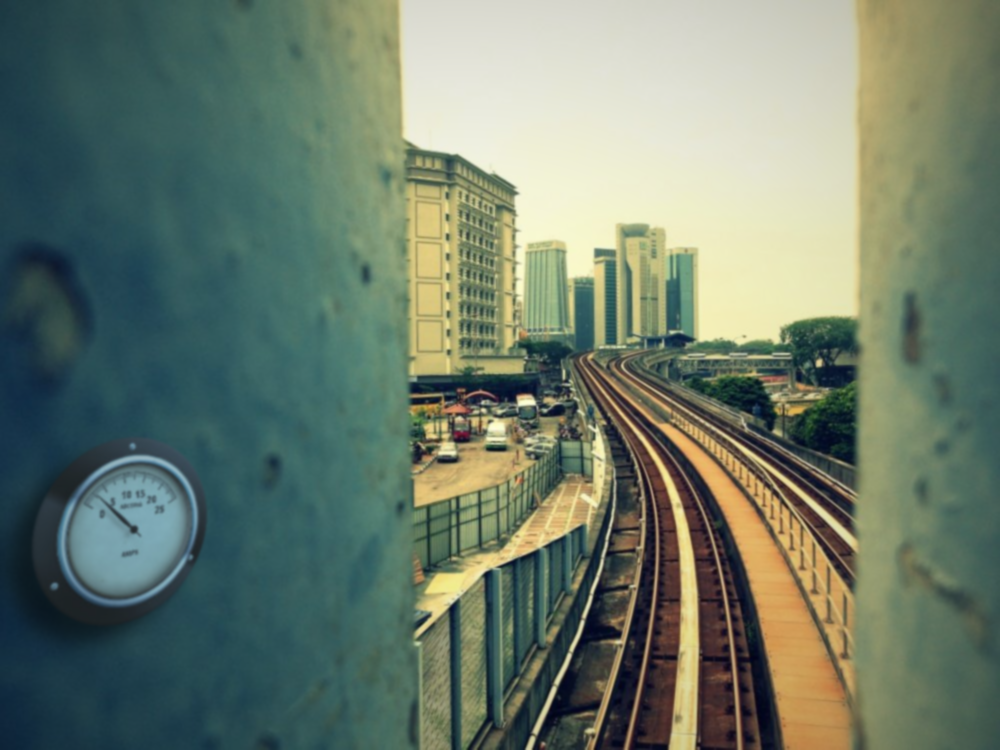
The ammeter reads 2.5 A
